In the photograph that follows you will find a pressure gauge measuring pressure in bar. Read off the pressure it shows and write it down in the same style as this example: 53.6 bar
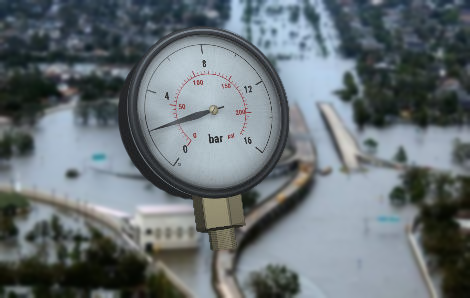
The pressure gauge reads 2 bar
